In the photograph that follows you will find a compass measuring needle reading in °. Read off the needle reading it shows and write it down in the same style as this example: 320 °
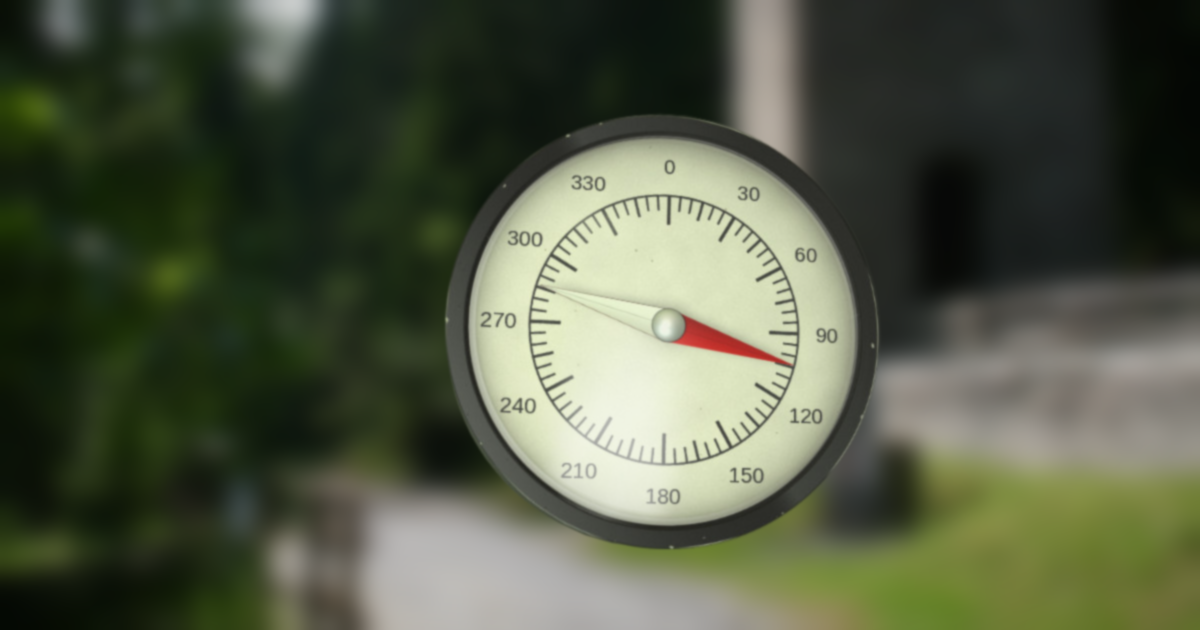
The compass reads 105 °
